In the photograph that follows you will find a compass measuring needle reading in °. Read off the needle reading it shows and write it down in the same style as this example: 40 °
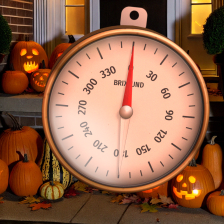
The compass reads 0 °
